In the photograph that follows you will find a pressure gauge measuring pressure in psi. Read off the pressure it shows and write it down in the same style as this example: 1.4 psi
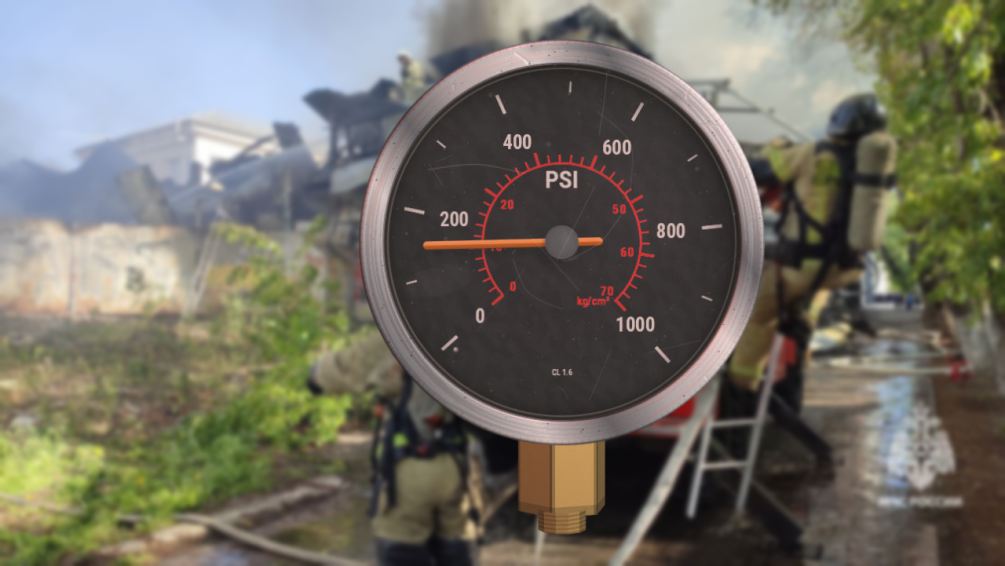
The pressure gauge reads 150 psi
